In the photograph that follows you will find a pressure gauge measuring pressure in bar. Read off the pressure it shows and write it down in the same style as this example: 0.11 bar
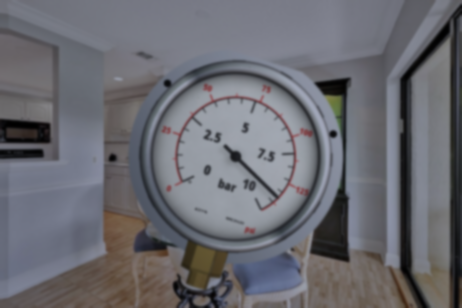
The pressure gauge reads 9.25 bar
